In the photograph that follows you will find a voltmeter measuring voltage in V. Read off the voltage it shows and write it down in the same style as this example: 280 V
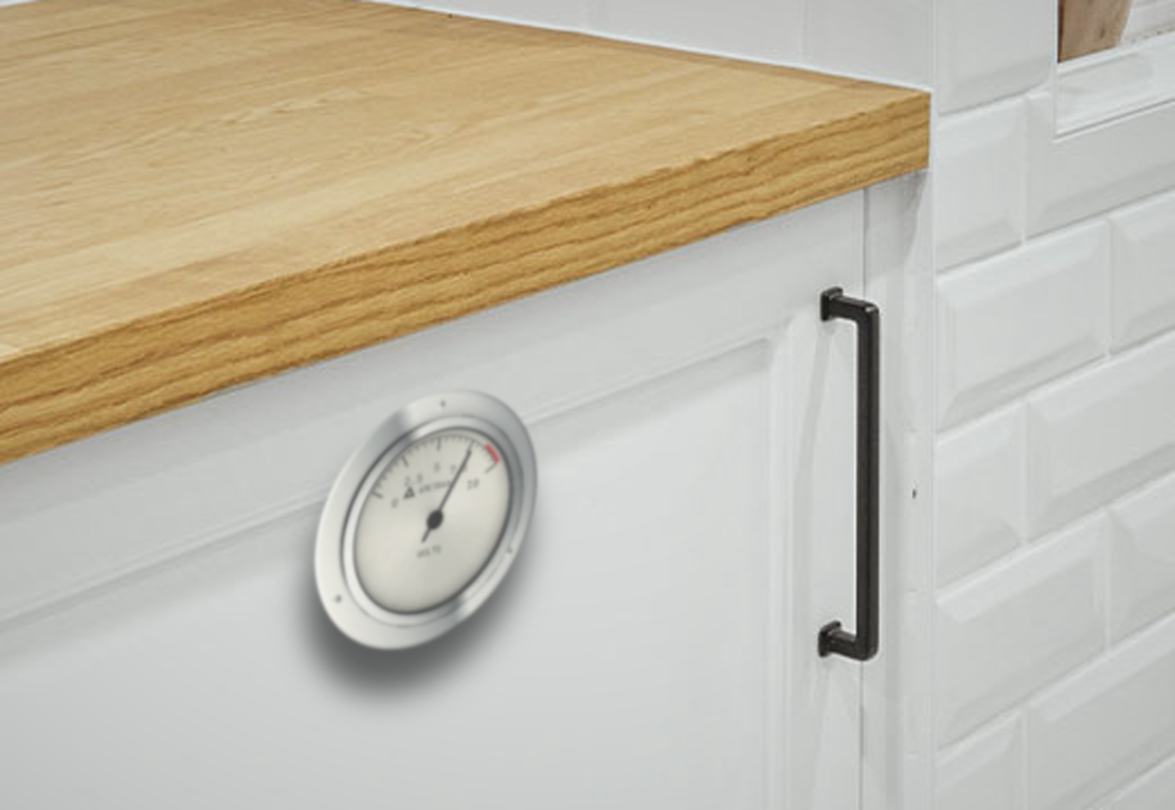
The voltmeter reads 7.5 V
